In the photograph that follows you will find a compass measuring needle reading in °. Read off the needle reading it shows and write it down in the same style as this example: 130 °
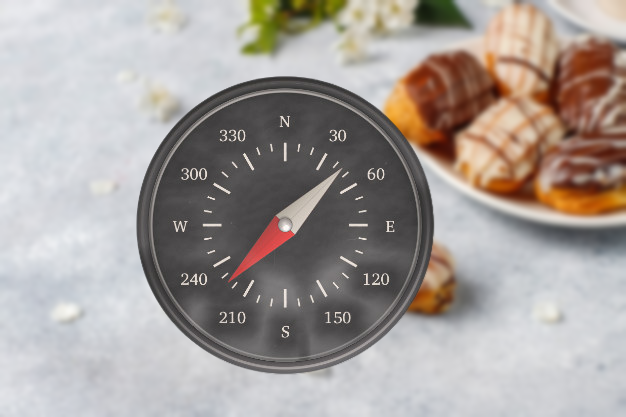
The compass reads 225 °
